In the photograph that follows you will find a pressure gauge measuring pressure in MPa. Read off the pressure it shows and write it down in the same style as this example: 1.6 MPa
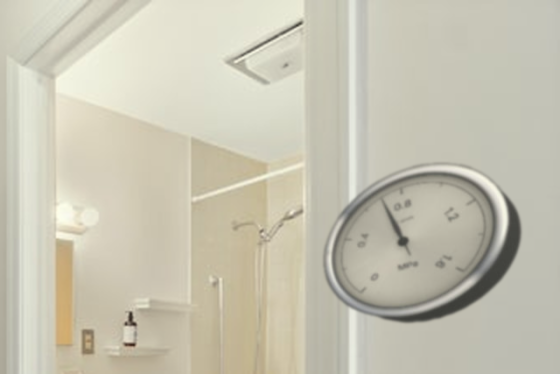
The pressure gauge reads 0.7 MPa
